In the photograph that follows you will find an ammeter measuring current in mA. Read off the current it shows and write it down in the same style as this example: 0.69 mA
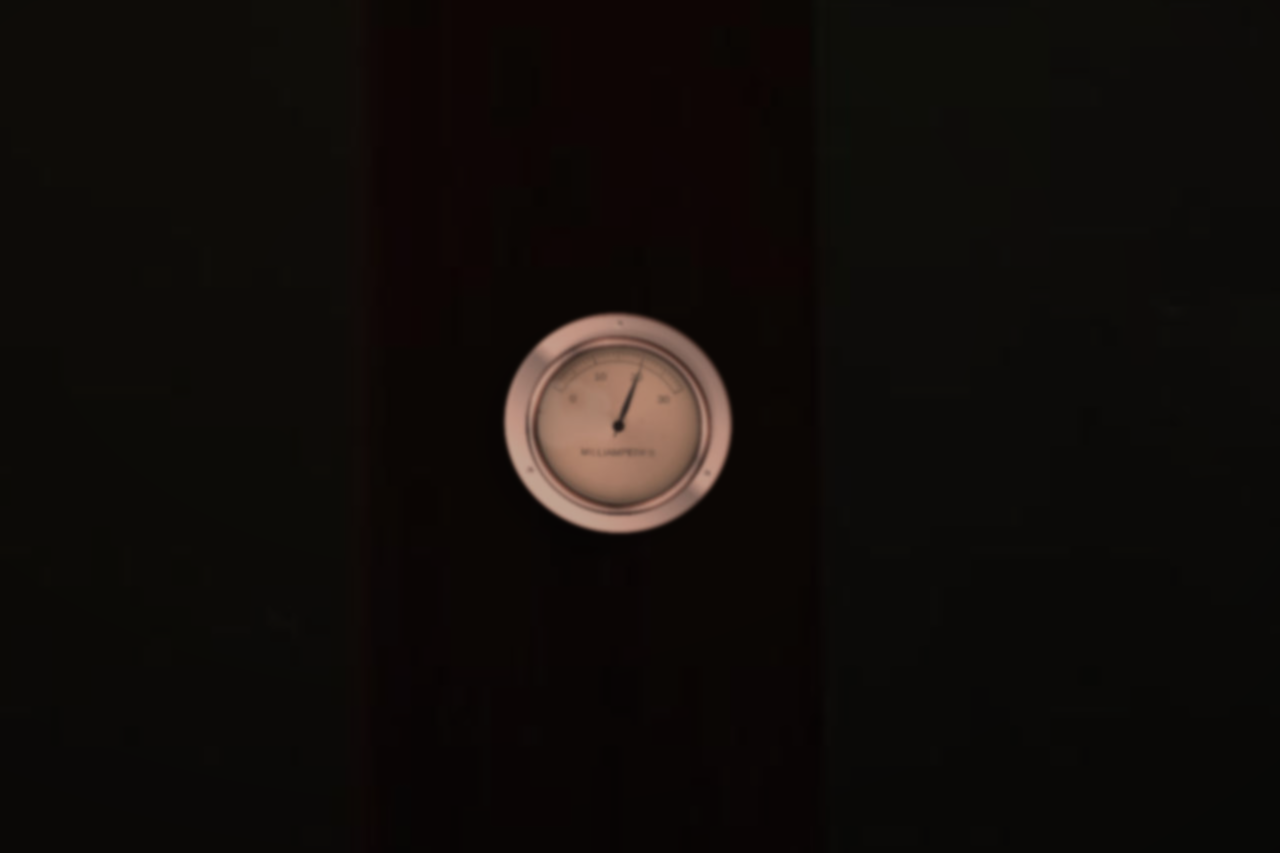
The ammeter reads 20 mA
